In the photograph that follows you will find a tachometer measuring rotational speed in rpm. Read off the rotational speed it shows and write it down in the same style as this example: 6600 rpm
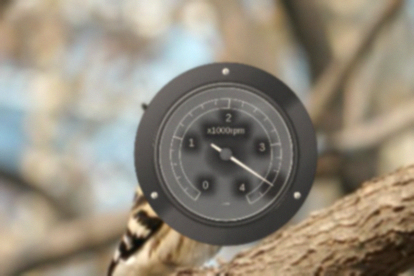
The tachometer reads 3600 rpm
